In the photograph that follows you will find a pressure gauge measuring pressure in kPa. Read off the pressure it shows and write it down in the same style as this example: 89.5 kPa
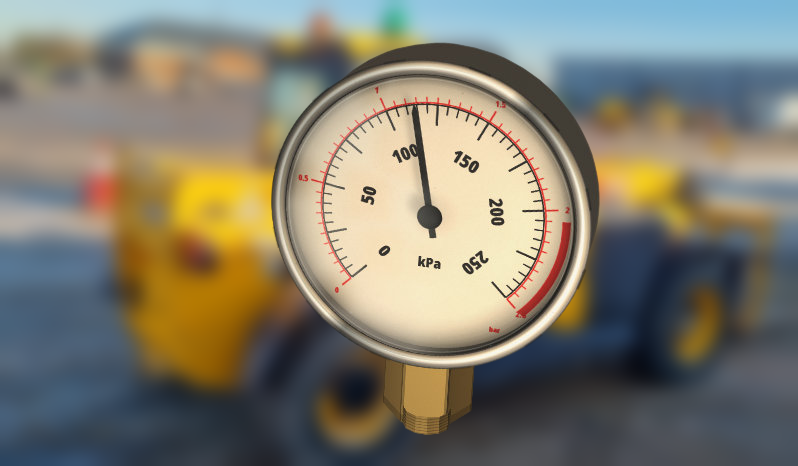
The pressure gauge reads 115 kPa
